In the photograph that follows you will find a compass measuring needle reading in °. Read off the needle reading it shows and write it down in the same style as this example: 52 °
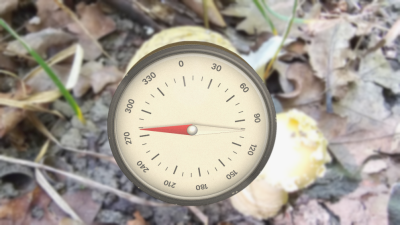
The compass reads 280 °
